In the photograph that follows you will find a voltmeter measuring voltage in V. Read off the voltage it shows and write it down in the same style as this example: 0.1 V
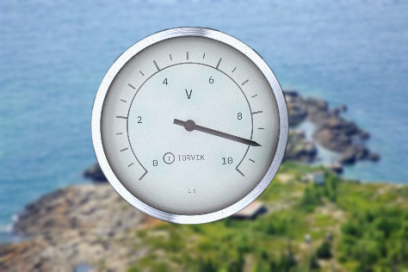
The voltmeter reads 9 V
